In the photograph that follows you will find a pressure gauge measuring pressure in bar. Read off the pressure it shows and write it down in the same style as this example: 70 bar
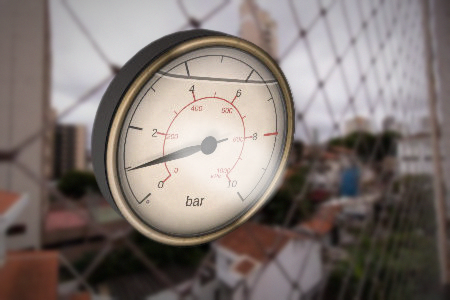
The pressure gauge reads 1 bar
